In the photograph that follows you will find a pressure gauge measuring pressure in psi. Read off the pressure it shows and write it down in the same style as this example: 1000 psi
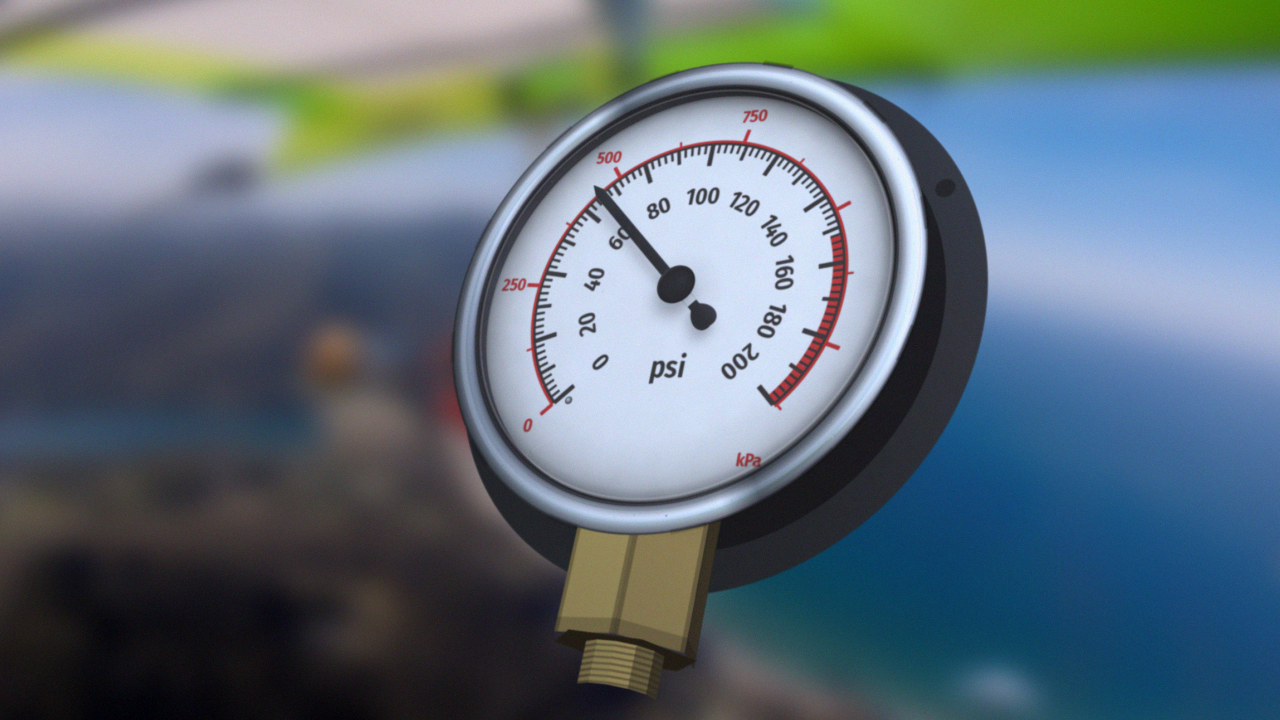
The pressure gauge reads 66 psi
